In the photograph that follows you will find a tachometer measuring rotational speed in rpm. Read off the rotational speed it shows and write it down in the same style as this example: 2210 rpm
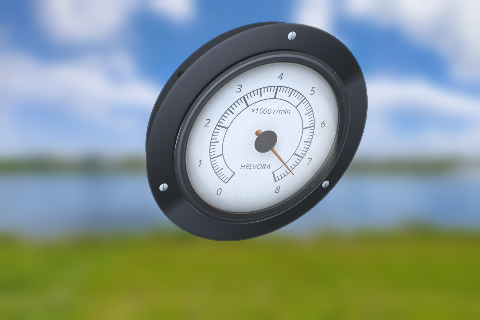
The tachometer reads 7500 rpm
